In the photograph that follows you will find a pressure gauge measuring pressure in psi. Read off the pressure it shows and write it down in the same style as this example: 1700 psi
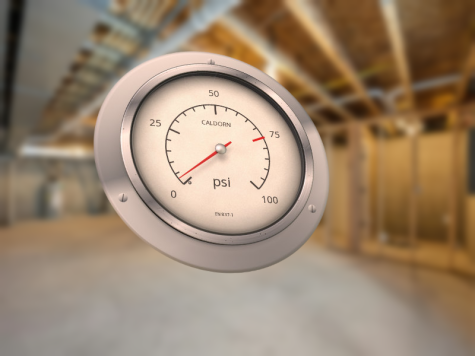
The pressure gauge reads 2.5 psi
